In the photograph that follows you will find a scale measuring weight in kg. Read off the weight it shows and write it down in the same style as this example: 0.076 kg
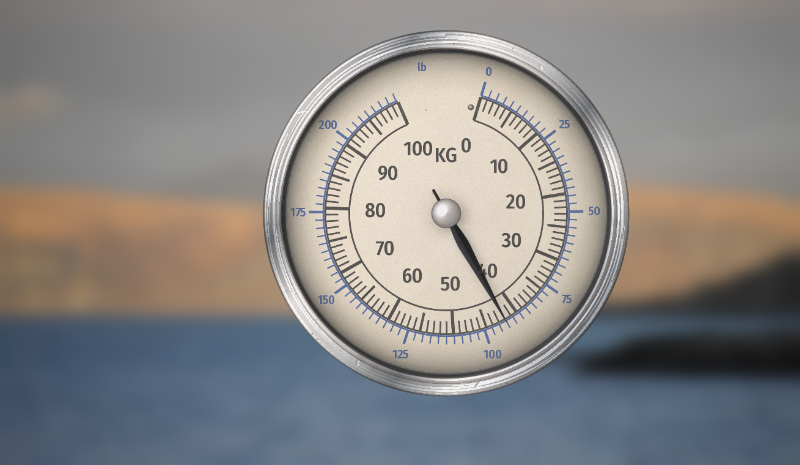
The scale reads 42 kg
